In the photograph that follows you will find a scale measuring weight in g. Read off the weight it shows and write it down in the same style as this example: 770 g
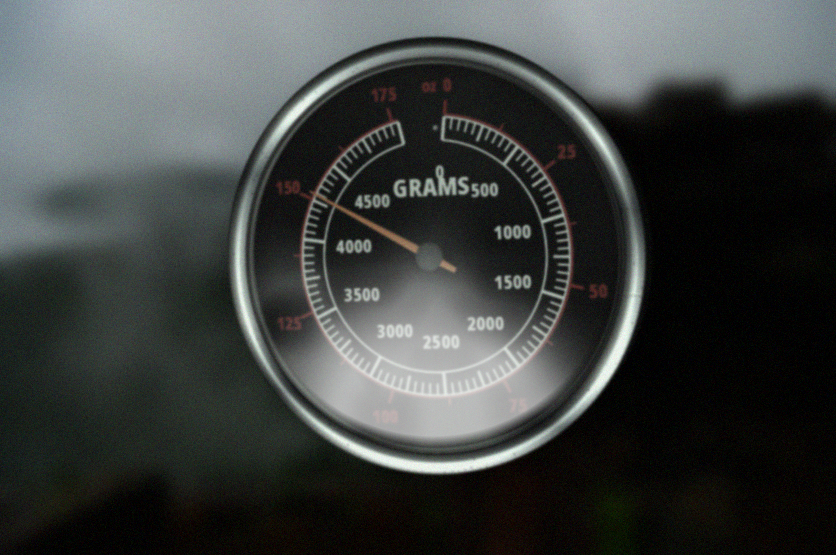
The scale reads 4300 g
